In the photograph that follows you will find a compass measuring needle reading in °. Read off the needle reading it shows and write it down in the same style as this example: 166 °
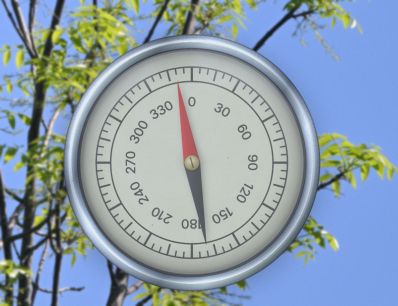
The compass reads 350 °
